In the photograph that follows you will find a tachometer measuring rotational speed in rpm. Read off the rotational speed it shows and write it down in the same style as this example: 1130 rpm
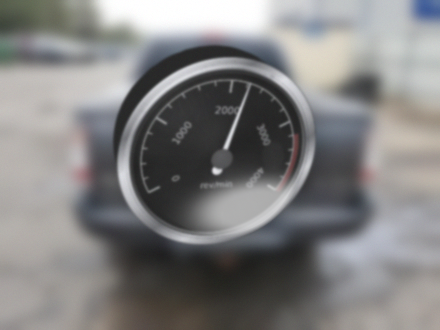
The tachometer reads 2200 rpm
